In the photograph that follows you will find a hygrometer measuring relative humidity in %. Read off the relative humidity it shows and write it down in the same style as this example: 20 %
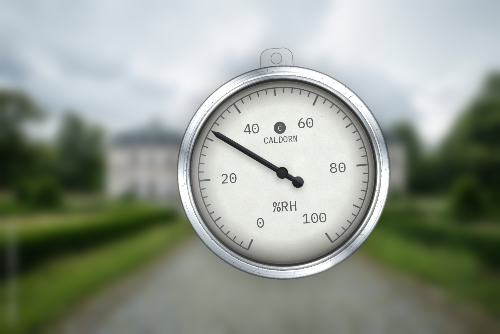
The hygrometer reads 32 %
